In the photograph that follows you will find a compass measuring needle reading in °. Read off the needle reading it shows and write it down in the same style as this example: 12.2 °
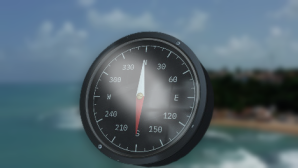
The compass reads 180 °
